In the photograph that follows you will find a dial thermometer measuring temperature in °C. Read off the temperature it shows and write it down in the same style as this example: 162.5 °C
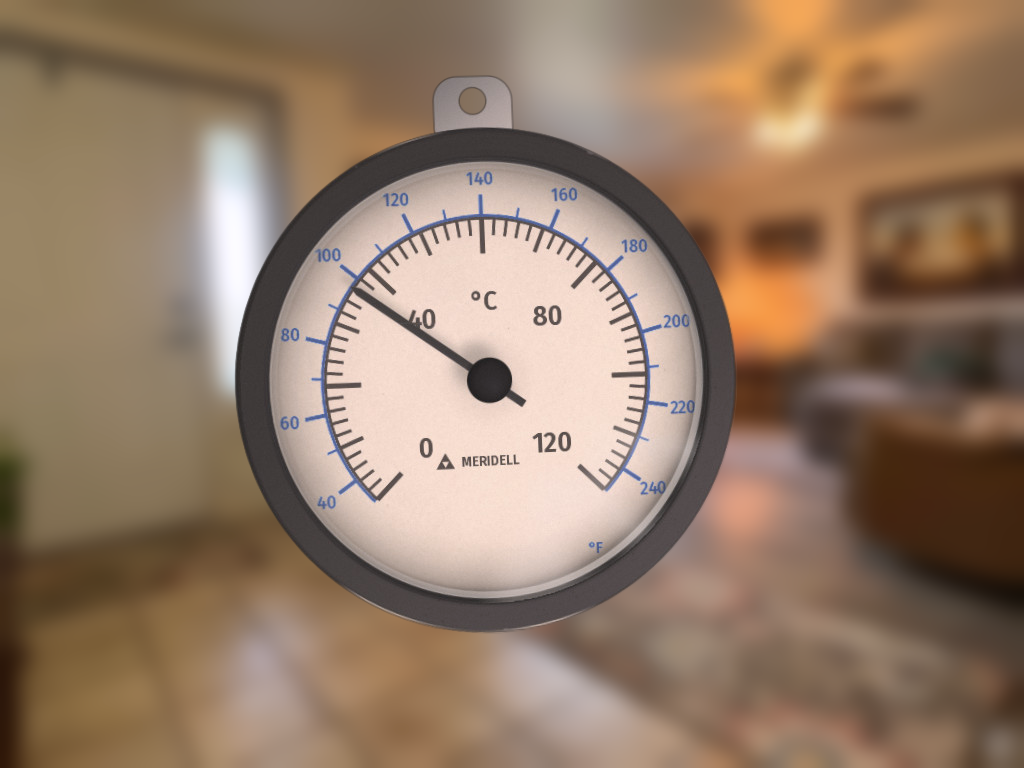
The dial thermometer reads 36 °C
